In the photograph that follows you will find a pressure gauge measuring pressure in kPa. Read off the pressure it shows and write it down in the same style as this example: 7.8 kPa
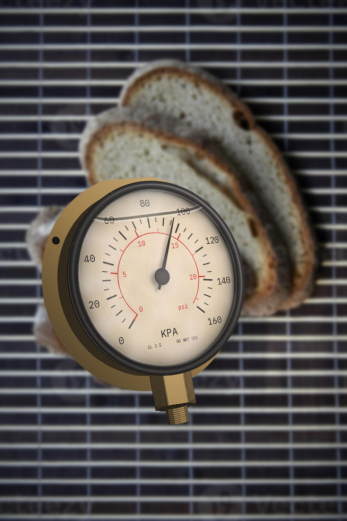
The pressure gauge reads 95 kPa
